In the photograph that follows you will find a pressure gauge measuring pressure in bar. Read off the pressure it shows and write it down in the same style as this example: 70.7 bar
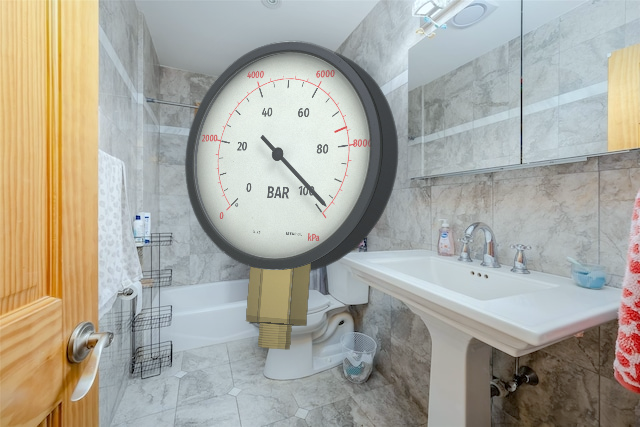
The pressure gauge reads 97.5 bar
